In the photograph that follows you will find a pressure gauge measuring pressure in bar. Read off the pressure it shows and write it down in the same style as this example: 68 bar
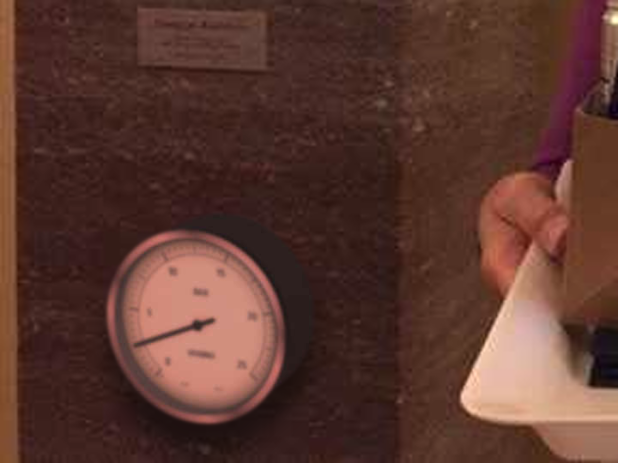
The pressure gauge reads 2.5 bar
